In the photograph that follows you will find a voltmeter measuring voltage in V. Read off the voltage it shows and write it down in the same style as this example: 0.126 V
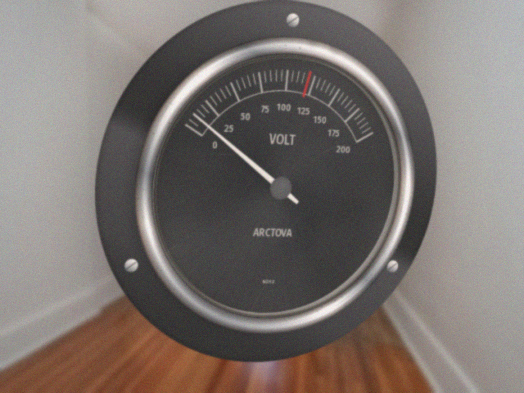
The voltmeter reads 10 V
